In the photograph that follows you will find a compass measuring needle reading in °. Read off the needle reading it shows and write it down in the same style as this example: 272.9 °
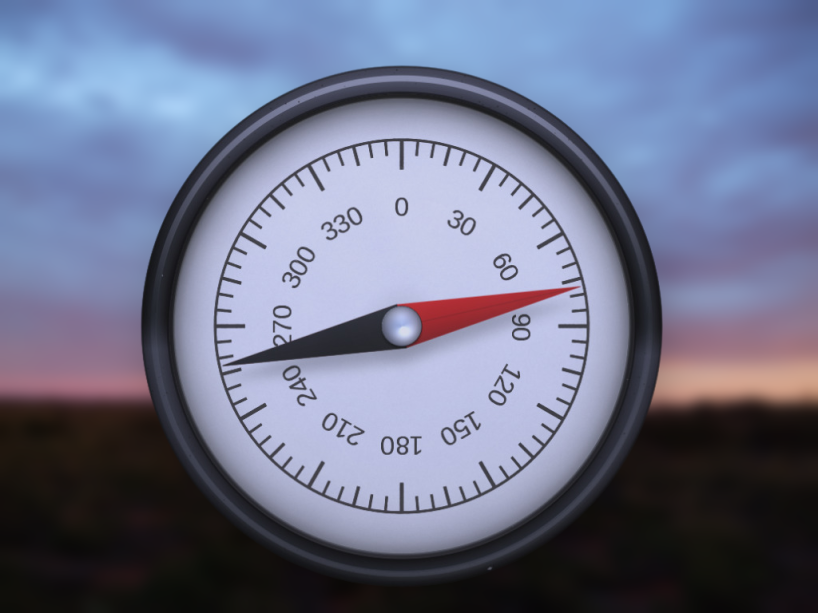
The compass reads 77.5 °
